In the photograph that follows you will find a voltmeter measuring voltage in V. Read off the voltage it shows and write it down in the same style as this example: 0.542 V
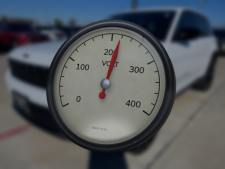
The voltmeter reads 220 V
